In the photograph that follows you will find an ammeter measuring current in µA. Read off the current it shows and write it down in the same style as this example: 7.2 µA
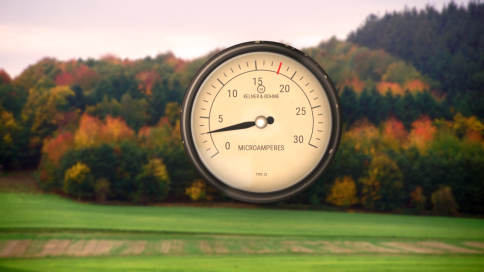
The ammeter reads 3 µA
